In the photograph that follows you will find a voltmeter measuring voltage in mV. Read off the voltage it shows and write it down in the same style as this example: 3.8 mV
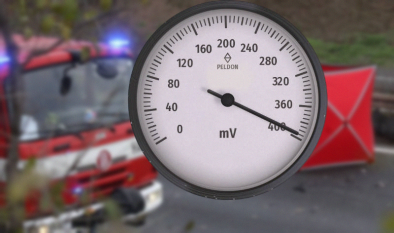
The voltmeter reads 395 mV
